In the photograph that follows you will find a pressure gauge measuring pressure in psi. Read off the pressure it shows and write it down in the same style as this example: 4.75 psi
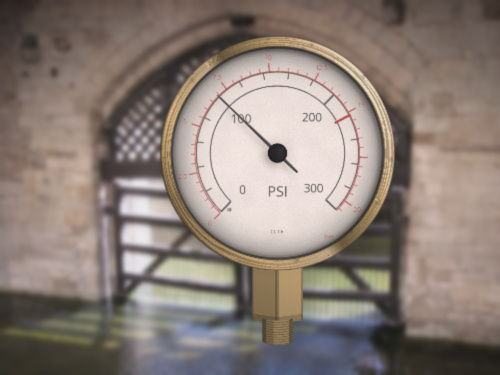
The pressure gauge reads 100 psi
